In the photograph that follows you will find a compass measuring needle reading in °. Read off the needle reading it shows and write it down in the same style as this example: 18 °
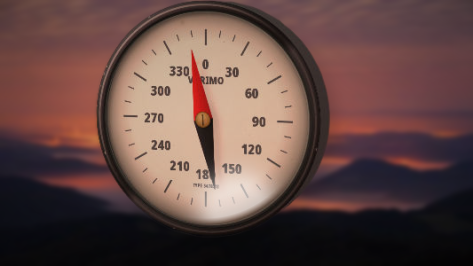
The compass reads 350 °
